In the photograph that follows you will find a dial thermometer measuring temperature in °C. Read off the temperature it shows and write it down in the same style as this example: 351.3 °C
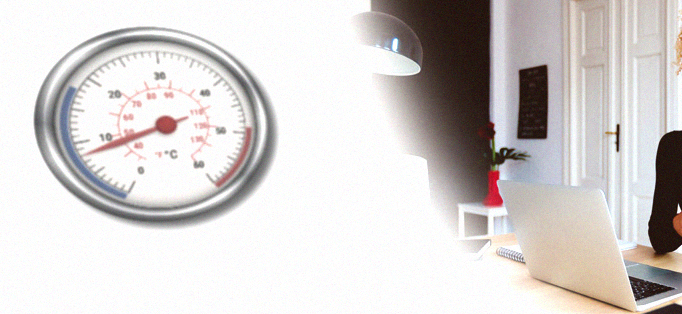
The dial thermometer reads 8 °C
